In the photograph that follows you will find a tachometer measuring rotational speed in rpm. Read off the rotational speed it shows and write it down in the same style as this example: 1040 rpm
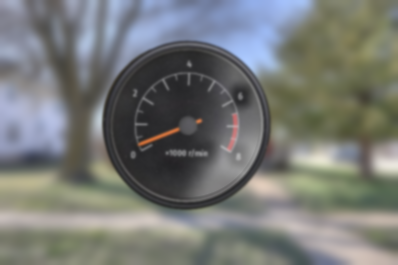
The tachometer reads 250 rpm
